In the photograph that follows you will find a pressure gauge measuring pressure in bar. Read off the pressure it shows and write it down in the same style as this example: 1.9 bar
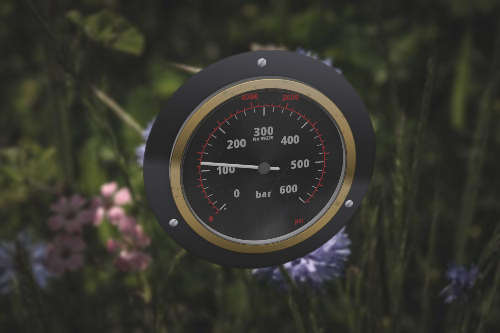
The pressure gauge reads 120 bar
